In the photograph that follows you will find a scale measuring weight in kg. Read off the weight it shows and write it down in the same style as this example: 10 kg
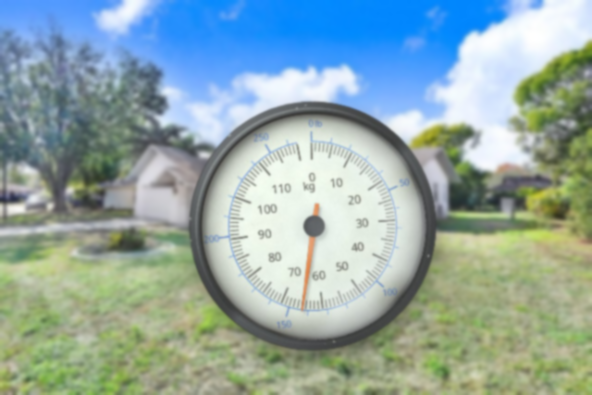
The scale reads 65 kg
